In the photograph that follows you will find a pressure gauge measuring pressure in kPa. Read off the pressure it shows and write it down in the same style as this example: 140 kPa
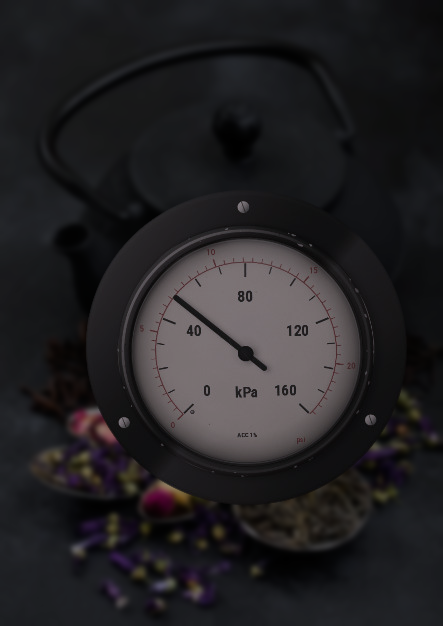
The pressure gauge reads 50 kPa
